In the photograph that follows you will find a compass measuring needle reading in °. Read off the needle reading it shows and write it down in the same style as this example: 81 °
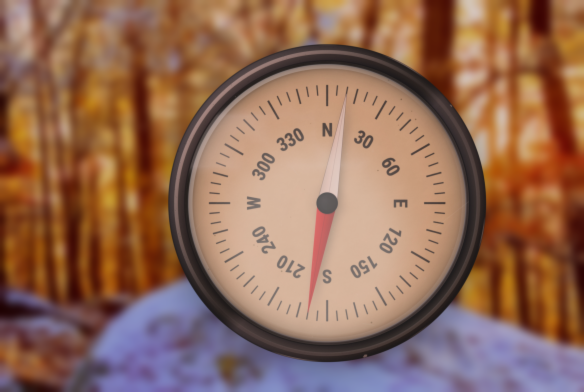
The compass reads 190 °
